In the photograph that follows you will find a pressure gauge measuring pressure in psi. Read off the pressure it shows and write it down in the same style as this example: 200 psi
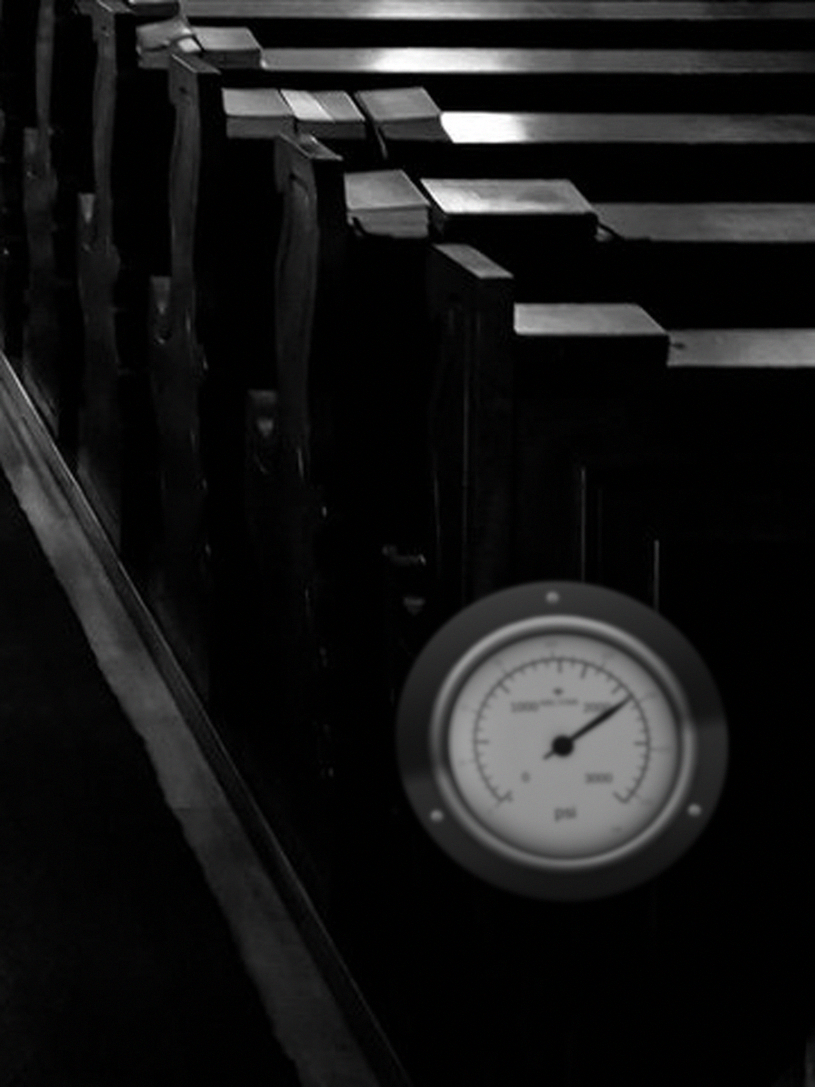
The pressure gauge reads 2100 psi
